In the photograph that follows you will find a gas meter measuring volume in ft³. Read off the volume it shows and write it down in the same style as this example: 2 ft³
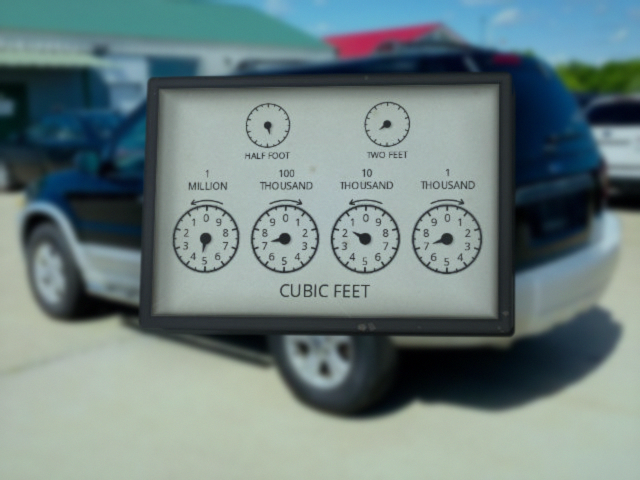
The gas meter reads 471700 ft³
